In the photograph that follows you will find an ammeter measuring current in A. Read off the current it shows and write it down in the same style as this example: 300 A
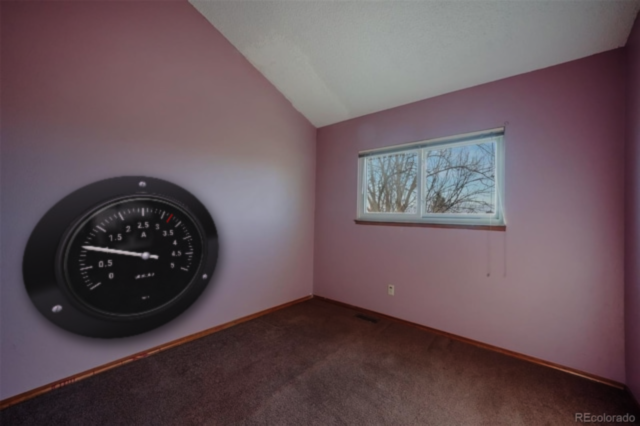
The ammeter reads 1 A
